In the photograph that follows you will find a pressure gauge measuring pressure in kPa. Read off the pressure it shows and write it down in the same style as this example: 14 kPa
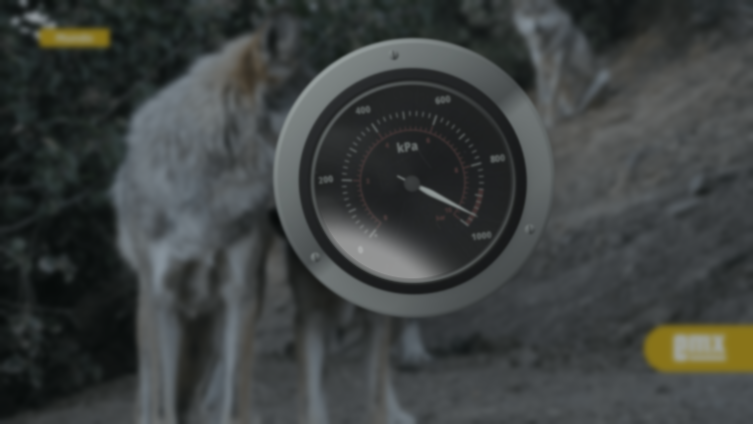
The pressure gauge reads 960 kPa
